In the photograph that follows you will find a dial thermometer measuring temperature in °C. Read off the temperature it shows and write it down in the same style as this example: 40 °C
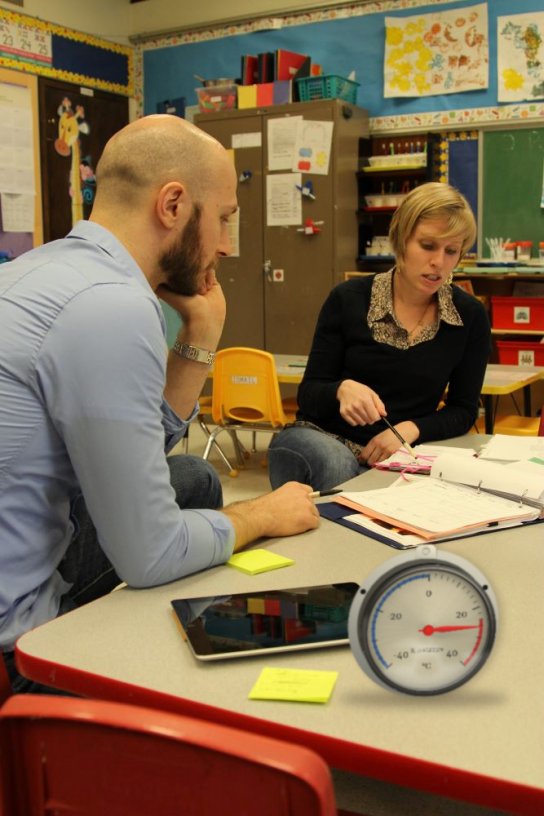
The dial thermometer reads 26 °C
